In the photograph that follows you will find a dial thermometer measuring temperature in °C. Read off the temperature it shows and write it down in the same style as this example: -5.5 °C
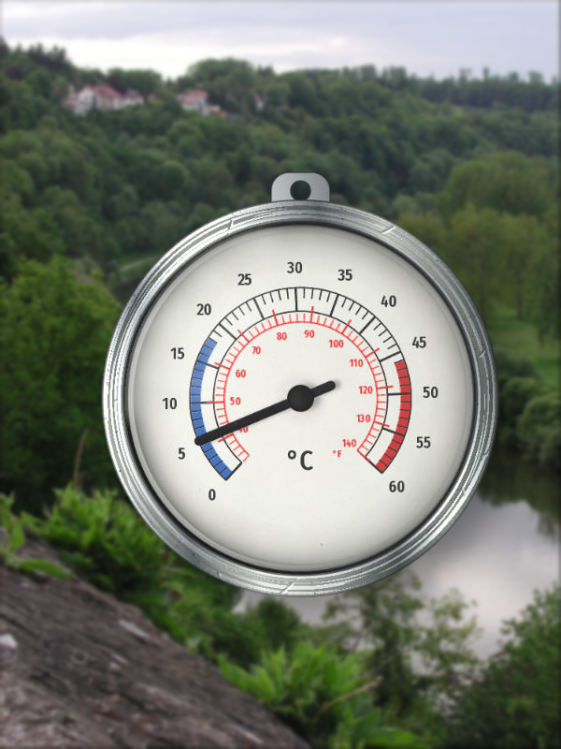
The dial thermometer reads 5.5 °C
